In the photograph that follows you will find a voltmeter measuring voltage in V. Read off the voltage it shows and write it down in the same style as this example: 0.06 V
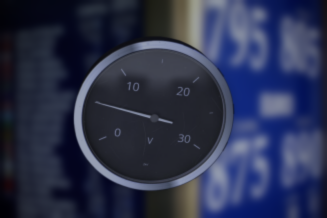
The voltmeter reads 5 V
